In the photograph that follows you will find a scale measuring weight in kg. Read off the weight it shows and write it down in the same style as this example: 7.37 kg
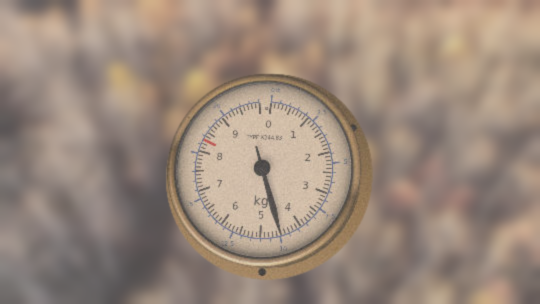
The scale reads 4.5 kg
